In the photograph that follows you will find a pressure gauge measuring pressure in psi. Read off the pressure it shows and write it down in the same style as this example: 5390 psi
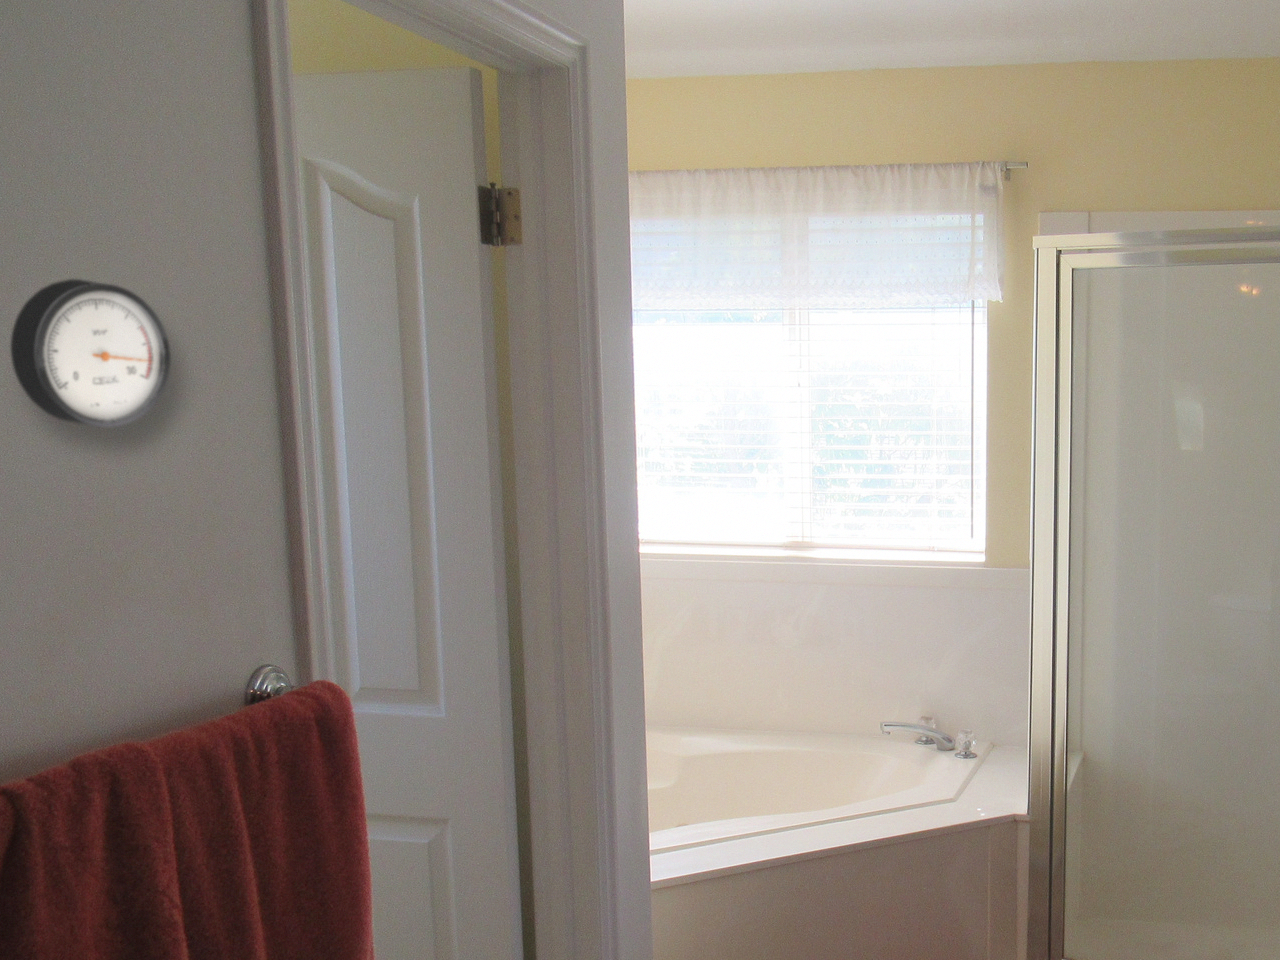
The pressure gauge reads 27.5 psi
